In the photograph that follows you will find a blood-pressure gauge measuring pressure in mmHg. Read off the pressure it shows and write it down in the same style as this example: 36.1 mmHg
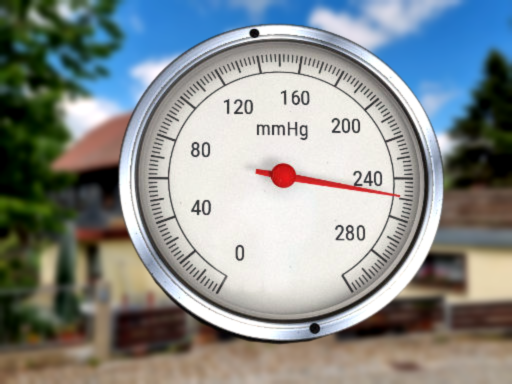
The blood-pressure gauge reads 250 mmHg
